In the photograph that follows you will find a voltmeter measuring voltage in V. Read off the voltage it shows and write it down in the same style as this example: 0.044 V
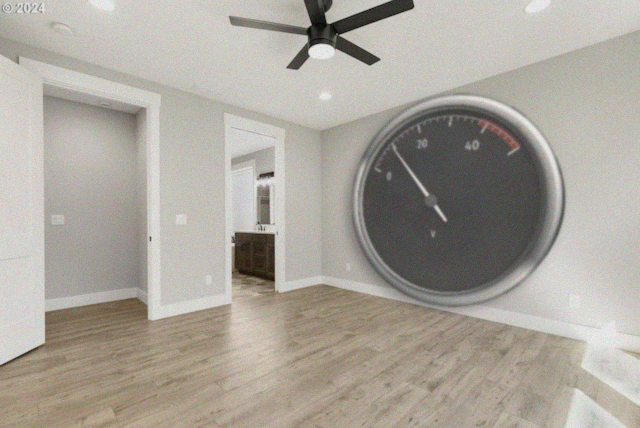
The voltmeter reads 10 V
